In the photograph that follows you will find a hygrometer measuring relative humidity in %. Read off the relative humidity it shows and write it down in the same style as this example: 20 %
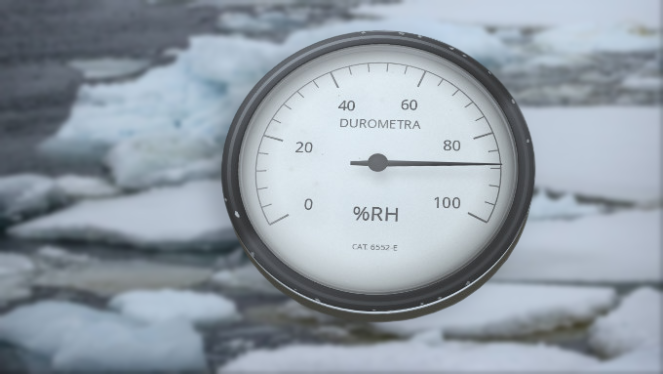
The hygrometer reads 88 %
